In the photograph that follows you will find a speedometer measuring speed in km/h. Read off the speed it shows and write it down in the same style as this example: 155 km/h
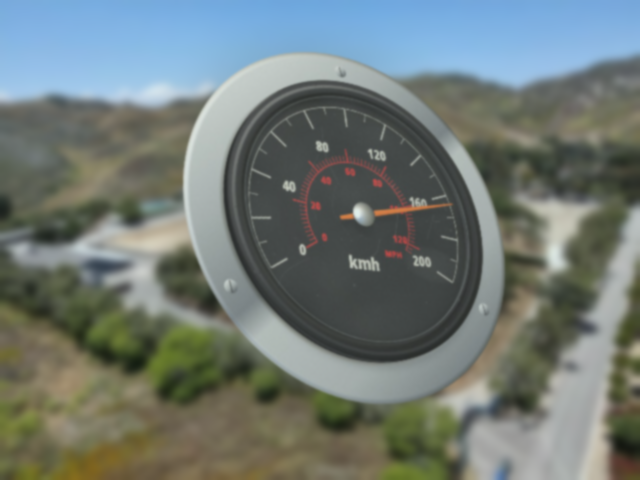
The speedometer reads 165 km/h
